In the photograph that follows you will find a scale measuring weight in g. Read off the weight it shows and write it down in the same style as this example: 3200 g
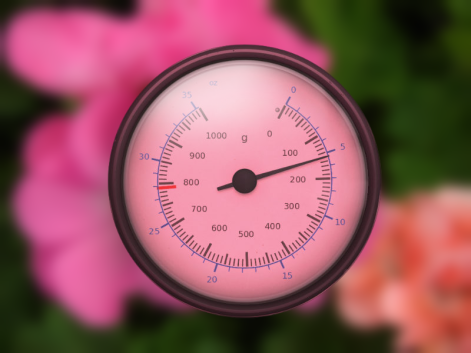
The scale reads 150 g
